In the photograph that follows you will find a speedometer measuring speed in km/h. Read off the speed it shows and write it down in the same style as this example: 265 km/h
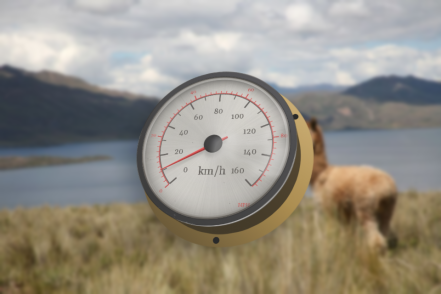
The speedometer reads 10 km/h
